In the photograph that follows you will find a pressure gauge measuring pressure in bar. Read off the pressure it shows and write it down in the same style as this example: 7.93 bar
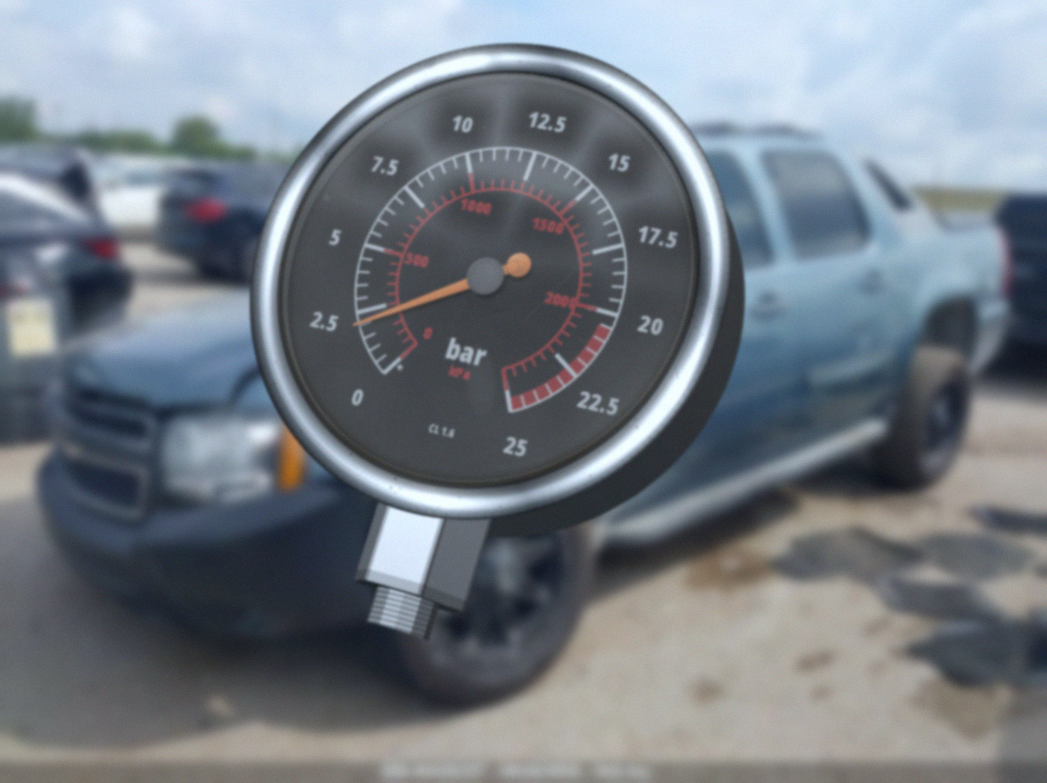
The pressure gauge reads 2 bar
